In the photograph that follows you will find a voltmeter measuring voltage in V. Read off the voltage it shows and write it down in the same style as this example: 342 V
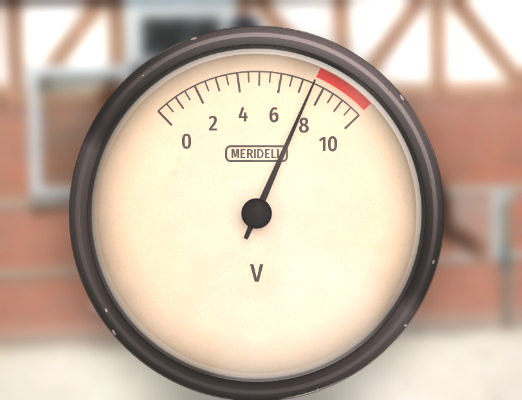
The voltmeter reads 7.5 V
